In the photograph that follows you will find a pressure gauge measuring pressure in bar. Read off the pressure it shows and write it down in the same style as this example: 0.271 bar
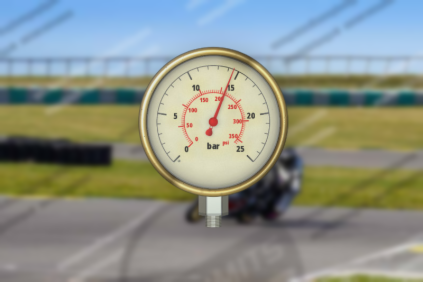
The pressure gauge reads 14.5 bar
